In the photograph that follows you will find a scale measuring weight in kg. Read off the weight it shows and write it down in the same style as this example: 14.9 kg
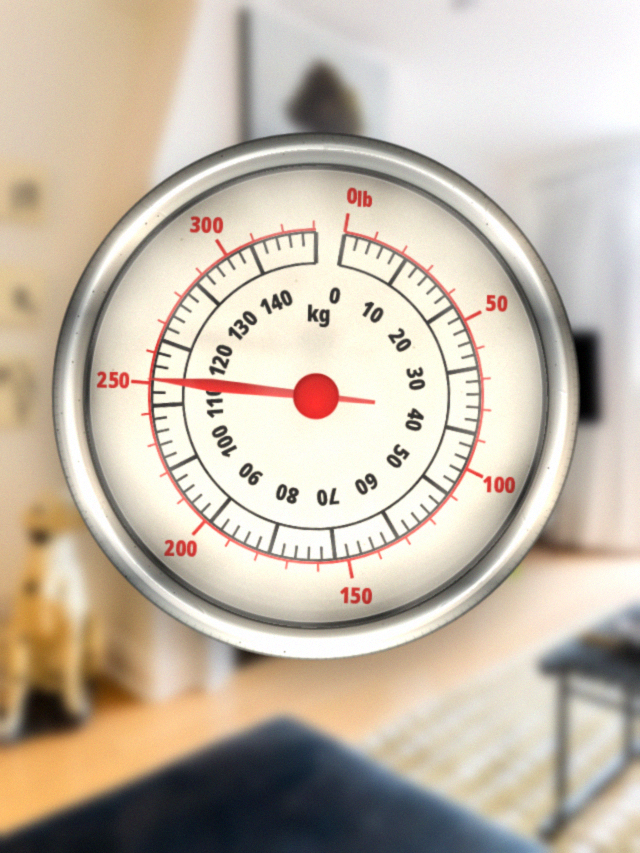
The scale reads 114 kg
